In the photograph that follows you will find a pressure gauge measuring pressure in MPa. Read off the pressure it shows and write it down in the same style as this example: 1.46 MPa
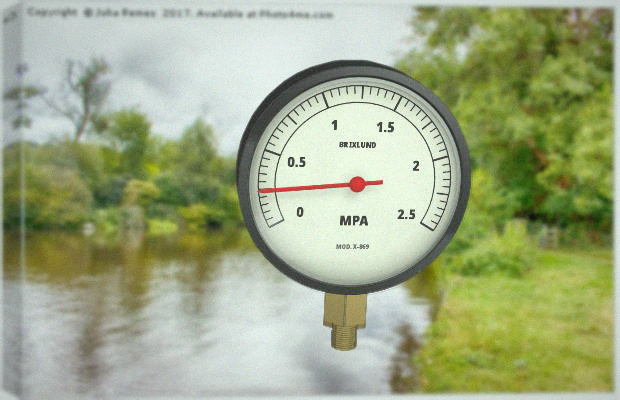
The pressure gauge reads 0.25 MPa
